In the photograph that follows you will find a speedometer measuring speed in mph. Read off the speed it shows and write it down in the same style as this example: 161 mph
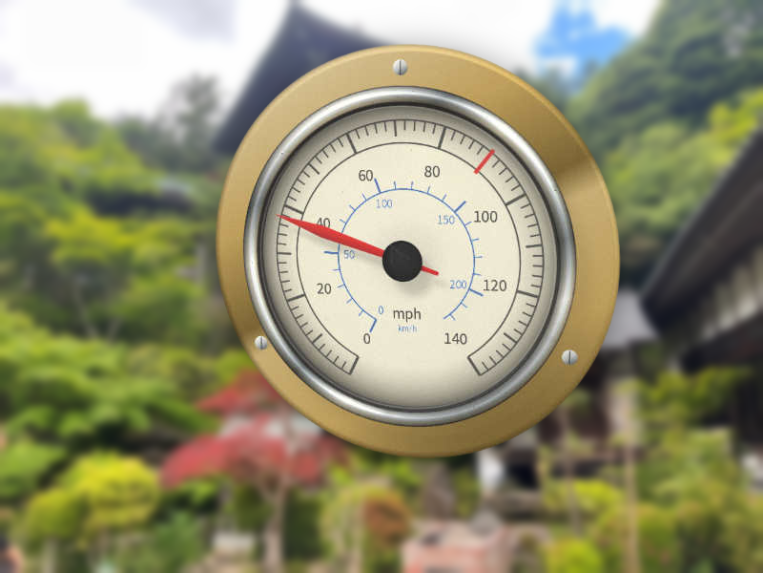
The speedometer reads 38 mph
